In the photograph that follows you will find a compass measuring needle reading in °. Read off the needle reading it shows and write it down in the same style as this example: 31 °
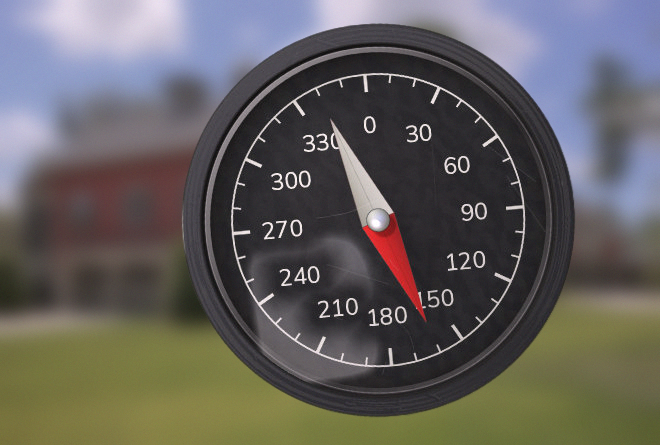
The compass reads 160 °
